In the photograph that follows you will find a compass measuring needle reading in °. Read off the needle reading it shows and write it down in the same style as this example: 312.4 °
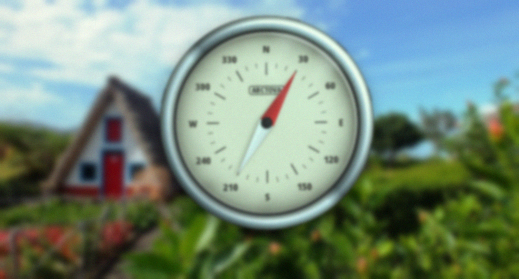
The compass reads 30 °
